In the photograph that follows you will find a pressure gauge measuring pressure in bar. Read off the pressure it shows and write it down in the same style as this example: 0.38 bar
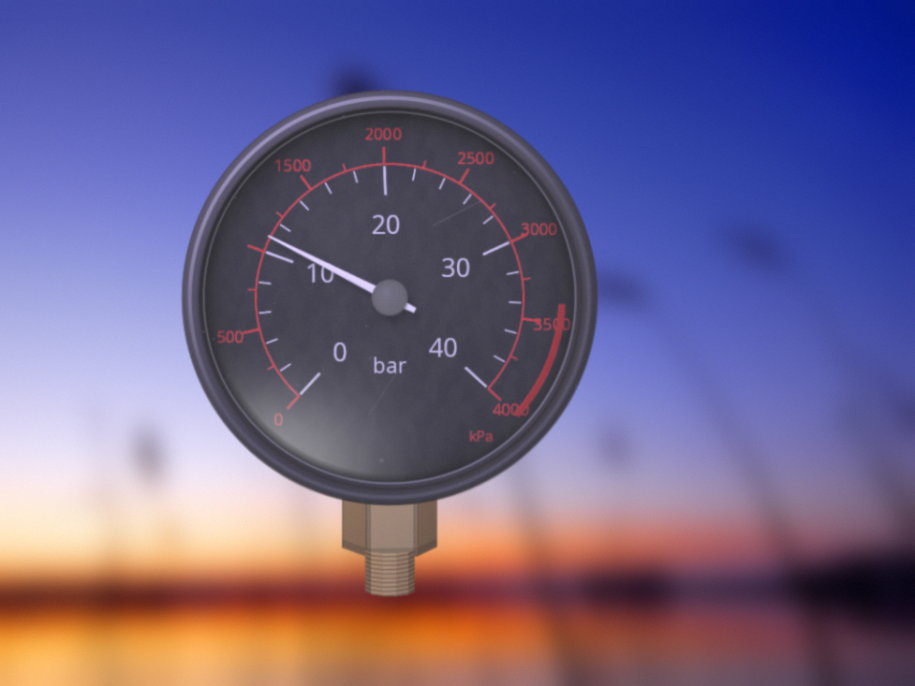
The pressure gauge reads 11 bar
